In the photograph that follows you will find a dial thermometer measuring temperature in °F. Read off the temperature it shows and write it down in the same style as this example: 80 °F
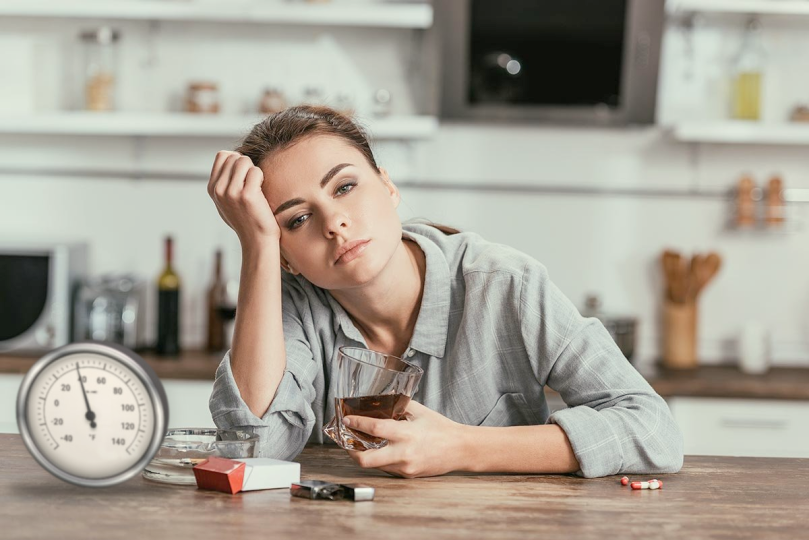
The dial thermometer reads 40 °F
